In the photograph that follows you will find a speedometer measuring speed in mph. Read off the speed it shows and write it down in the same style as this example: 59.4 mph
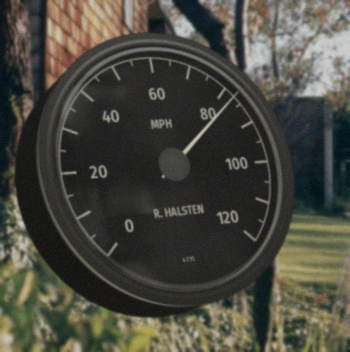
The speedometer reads 82.5 mph
